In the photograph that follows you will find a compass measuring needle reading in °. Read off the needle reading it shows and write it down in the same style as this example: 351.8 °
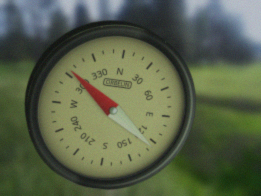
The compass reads 305 °
